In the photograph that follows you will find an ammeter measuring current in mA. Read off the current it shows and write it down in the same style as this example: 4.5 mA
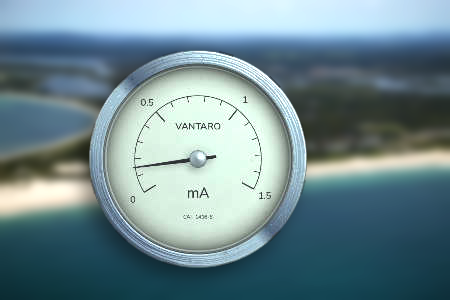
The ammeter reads 0.15 mA
